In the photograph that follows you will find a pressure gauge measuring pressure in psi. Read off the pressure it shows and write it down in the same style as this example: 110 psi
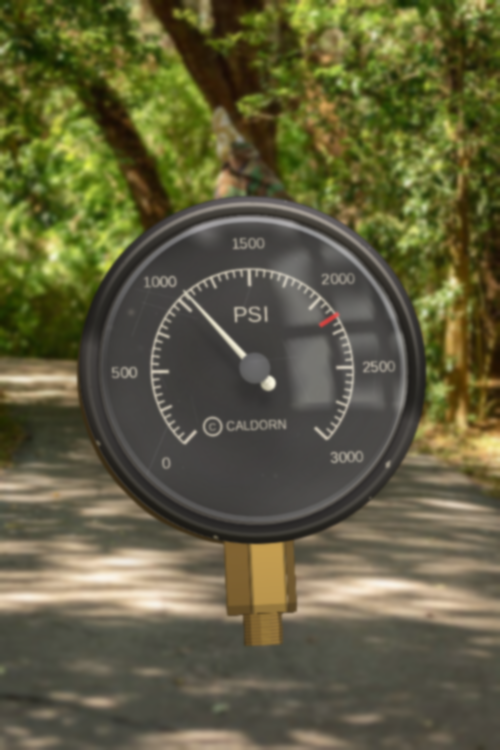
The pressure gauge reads 1050 psi
